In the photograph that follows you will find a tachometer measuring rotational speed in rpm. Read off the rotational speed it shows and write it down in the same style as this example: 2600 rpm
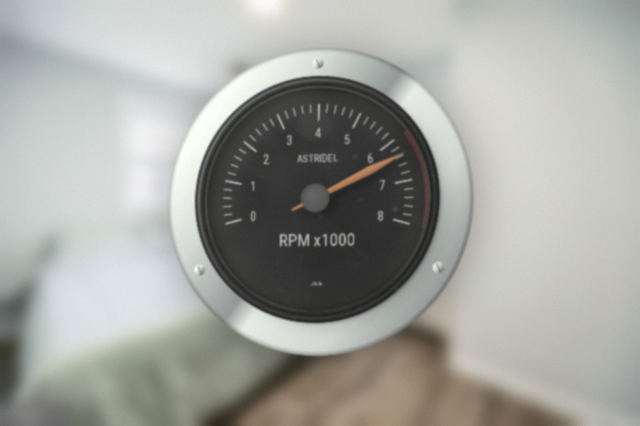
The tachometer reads 6400 rpm
